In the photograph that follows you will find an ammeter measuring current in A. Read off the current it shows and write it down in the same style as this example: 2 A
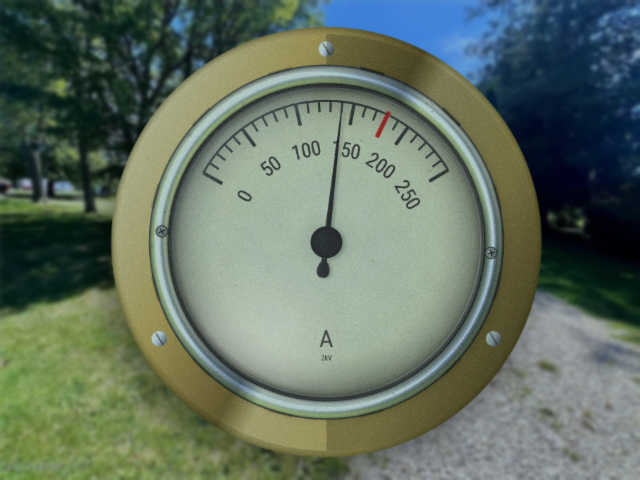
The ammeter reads 140 A
